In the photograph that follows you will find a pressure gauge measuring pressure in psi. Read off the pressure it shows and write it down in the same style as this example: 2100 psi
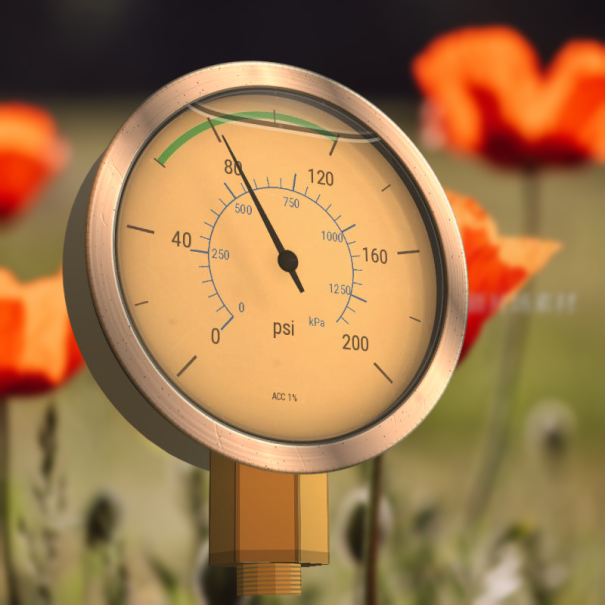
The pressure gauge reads 80 psi
